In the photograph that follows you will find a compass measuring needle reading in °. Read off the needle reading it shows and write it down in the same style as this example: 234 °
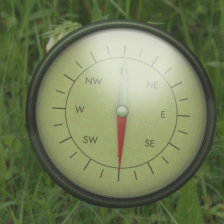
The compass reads 180 °
